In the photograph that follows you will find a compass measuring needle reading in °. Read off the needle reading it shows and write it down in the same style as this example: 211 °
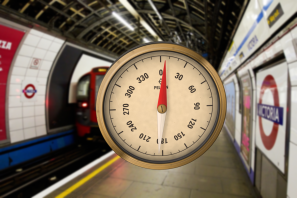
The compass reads 5 °
